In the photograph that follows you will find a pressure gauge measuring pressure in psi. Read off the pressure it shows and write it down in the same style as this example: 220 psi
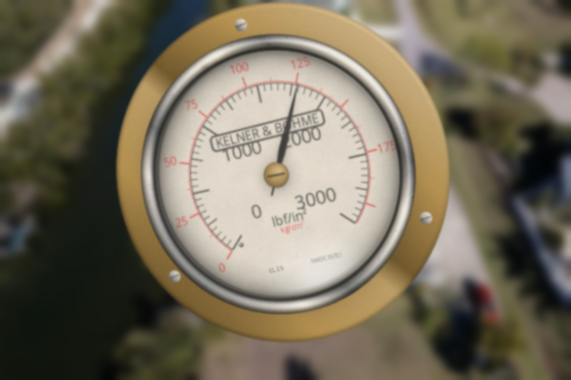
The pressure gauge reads 1800 psi
